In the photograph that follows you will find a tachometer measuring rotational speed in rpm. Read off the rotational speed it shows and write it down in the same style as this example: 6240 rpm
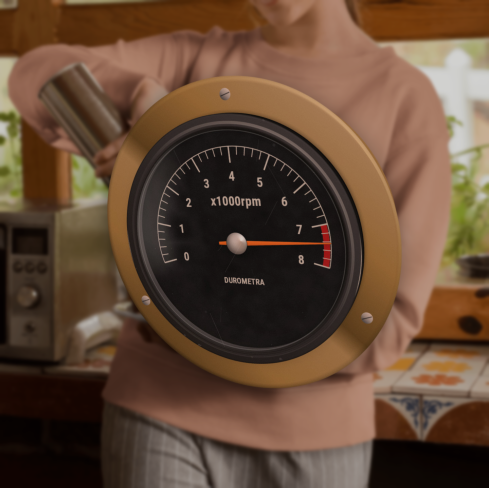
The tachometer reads 7400 rpm
